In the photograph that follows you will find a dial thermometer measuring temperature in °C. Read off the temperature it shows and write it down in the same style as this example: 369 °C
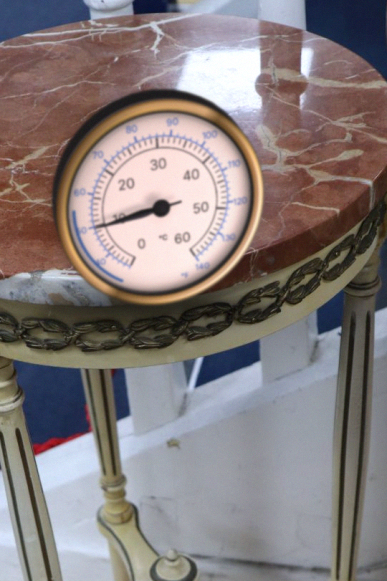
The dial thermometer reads 10 °C
